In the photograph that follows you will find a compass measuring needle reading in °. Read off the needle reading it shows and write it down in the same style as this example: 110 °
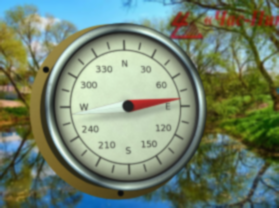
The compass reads 82.5 °
